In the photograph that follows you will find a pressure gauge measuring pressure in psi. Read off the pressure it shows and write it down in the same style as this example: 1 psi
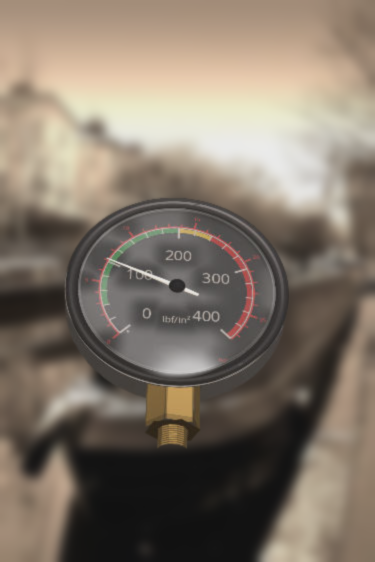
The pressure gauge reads 100 psi
